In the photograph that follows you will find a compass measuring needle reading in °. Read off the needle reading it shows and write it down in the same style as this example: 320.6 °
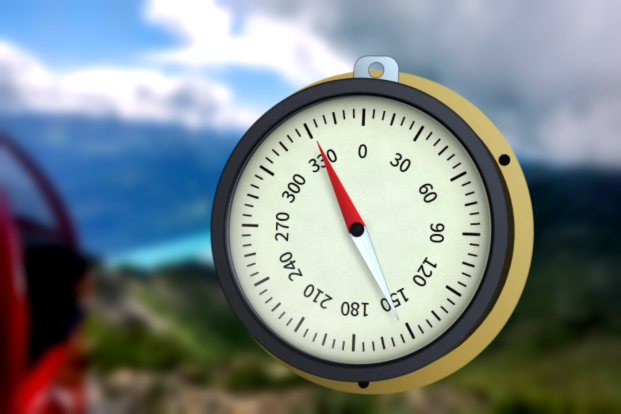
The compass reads 332.5 °
